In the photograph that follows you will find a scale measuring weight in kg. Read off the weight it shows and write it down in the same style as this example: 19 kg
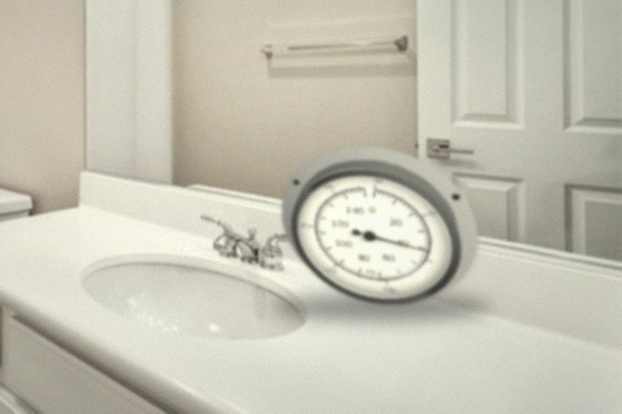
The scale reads 40 kg
